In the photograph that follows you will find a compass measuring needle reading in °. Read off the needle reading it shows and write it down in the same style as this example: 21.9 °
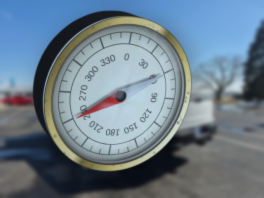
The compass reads 240 °
